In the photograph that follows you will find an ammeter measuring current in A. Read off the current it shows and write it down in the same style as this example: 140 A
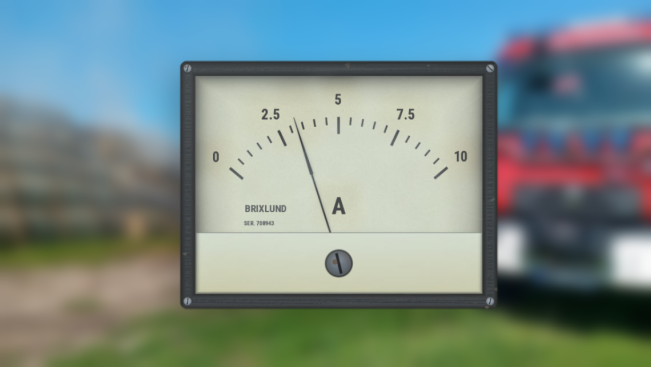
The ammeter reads 3.25 A
